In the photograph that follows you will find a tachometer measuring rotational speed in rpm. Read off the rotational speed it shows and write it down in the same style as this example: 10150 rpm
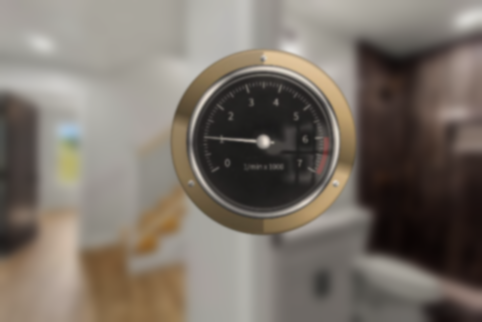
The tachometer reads 1000 rpm
